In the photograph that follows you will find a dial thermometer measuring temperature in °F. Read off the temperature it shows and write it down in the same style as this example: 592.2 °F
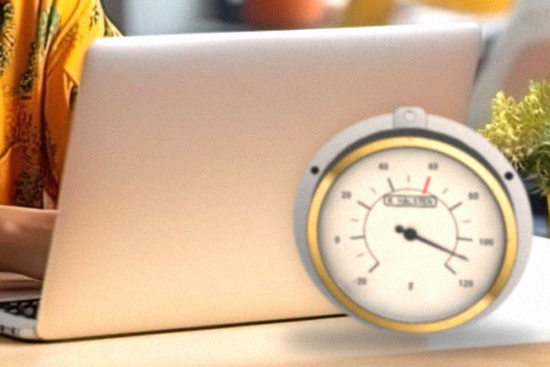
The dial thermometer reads 110 °F
